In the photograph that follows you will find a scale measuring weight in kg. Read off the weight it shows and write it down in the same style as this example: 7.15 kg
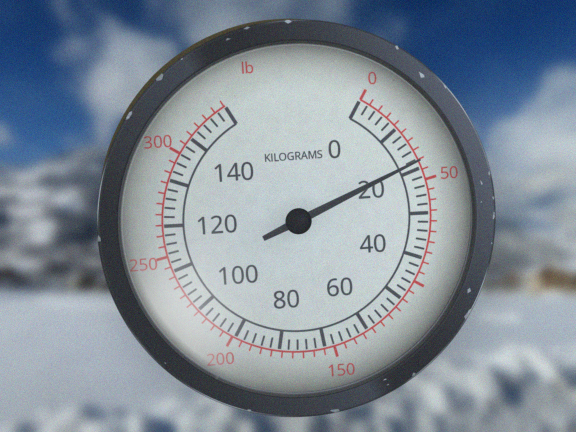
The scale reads 18 kg
